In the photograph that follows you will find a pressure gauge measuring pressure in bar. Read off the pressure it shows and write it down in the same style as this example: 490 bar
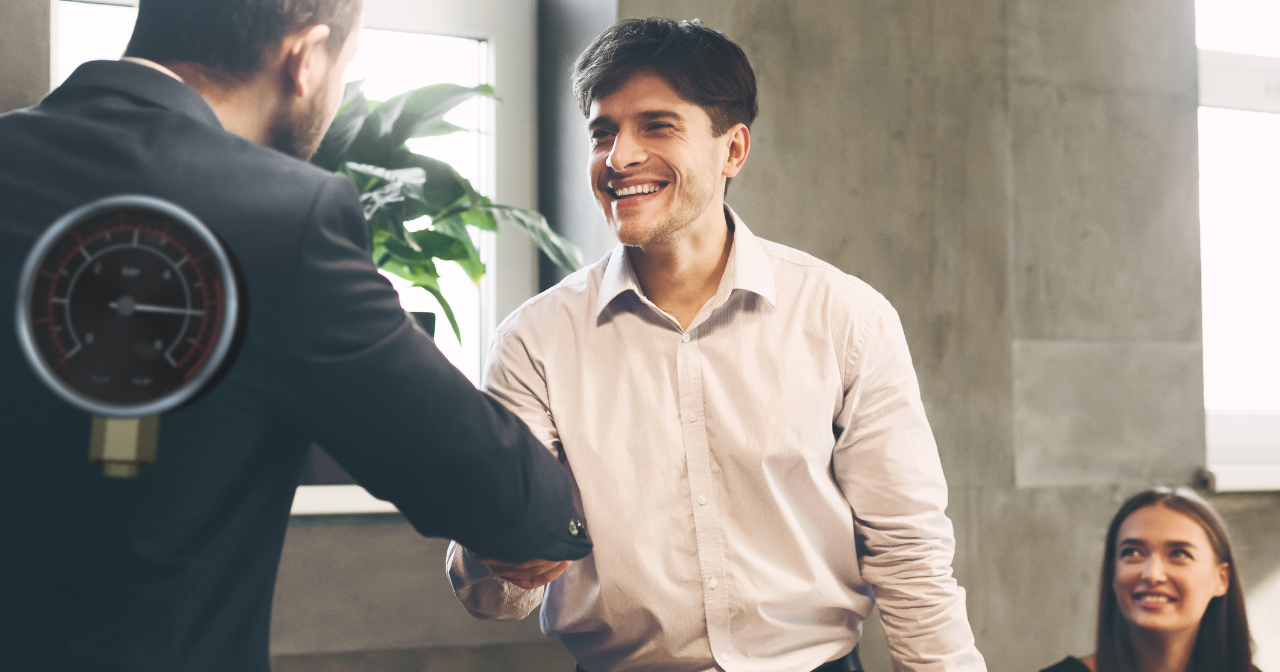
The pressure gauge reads 5 bar
